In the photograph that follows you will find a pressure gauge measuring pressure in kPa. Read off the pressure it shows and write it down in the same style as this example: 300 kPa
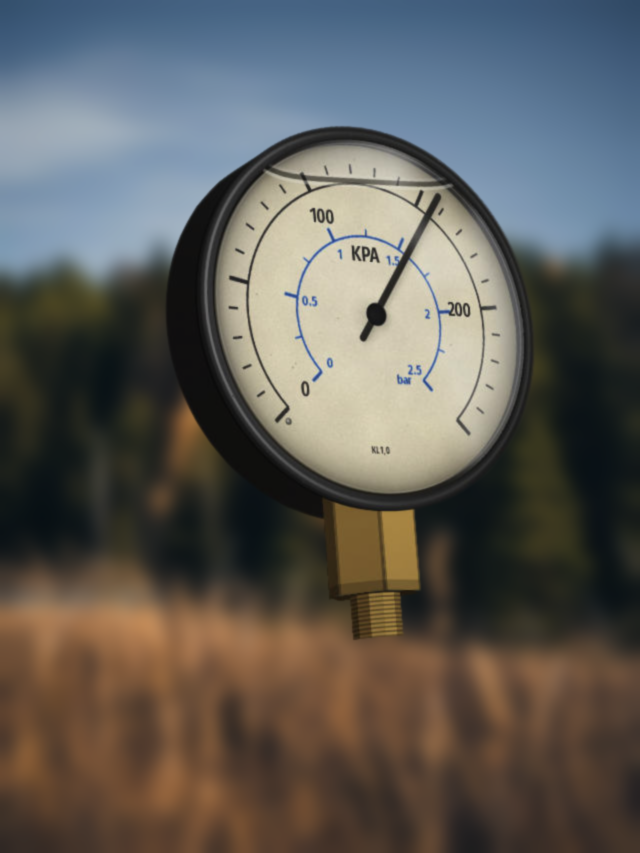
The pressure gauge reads 155 kPa
